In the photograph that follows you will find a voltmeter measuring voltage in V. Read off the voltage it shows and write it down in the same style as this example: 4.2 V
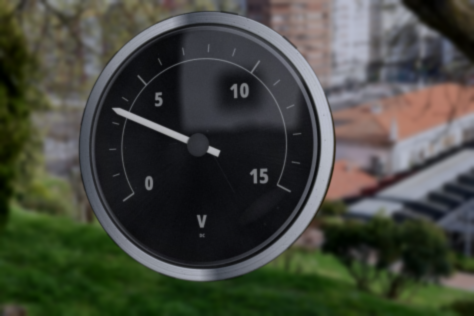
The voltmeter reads 3.5 V
